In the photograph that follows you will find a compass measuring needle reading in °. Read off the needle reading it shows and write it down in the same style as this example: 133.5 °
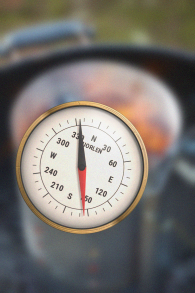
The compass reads 155 °
